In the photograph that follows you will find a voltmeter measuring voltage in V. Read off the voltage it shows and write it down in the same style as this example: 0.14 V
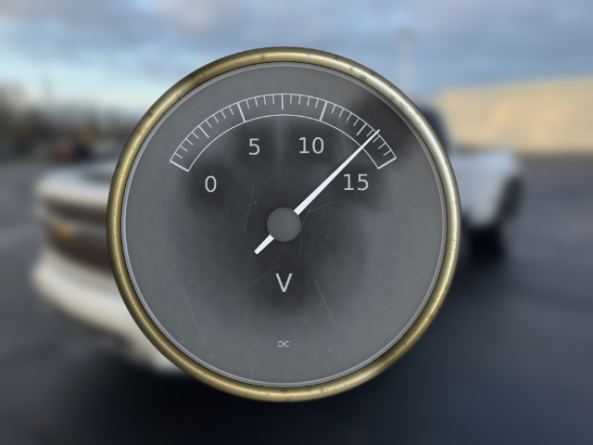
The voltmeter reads 13.25 V
